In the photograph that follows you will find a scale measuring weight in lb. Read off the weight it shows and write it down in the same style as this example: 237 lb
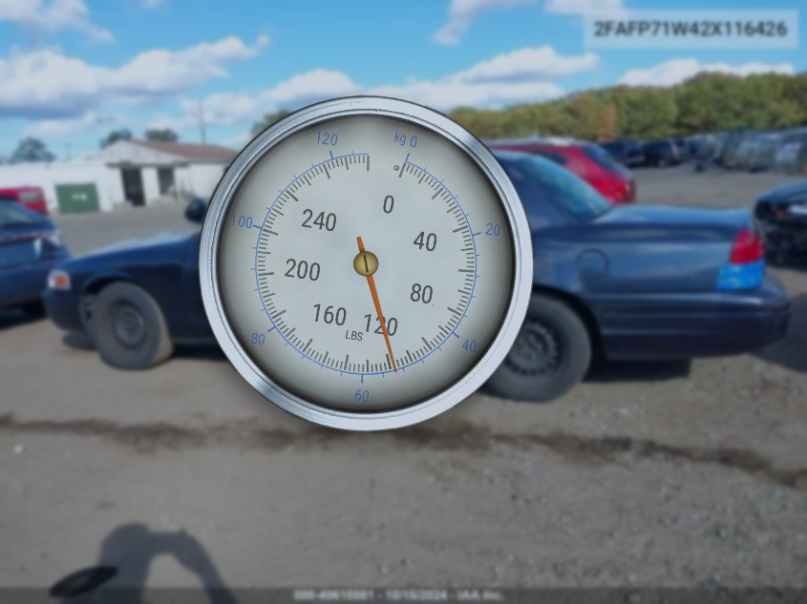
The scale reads 118 lb
